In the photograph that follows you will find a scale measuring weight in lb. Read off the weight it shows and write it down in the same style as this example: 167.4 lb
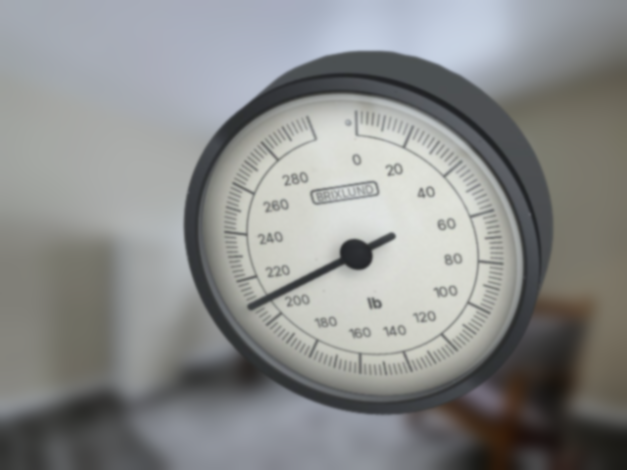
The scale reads 210 lb
